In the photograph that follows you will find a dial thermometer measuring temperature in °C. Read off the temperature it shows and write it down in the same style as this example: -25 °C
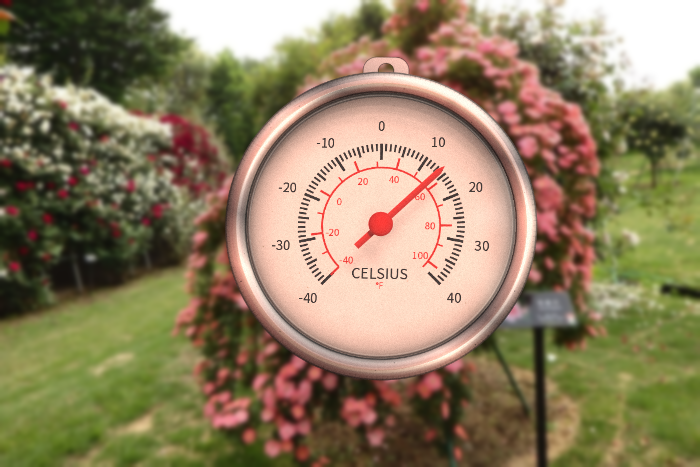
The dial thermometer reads 14 °C
